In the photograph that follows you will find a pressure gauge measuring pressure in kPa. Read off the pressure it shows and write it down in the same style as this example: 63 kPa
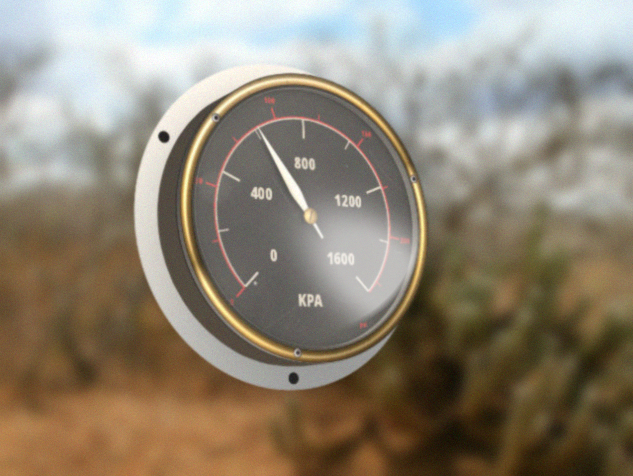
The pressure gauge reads 600 kPa
